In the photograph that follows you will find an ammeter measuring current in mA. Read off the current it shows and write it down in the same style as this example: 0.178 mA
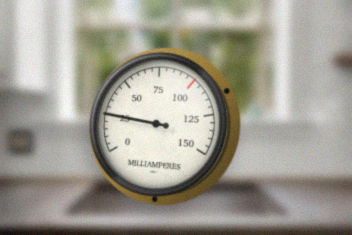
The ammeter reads 25 mA
